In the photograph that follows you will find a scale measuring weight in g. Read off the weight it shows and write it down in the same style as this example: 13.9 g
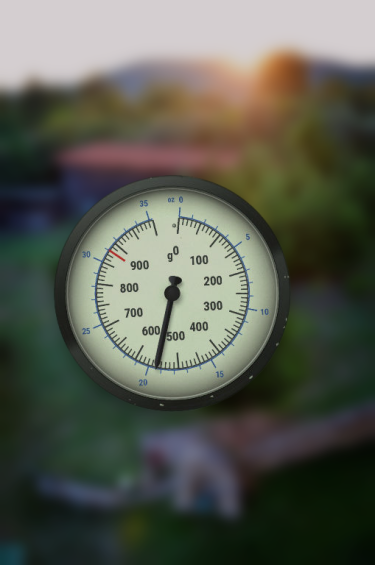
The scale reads 550 g
